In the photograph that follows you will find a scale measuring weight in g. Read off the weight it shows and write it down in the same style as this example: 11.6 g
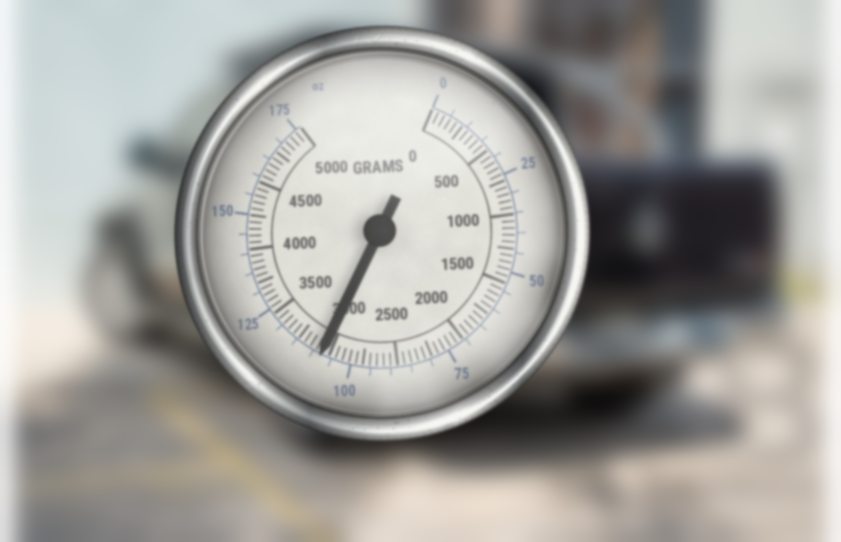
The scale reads 3050 g
